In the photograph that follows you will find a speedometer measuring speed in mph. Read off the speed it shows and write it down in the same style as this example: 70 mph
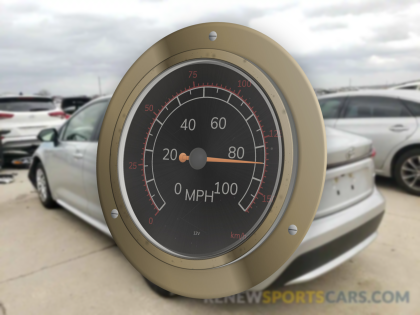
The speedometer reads 85 mph
